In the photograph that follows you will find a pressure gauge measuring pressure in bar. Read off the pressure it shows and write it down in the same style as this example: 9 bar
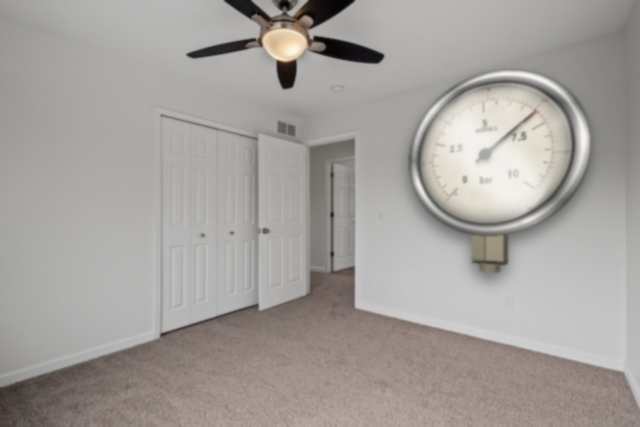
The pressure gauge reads 7 bar
